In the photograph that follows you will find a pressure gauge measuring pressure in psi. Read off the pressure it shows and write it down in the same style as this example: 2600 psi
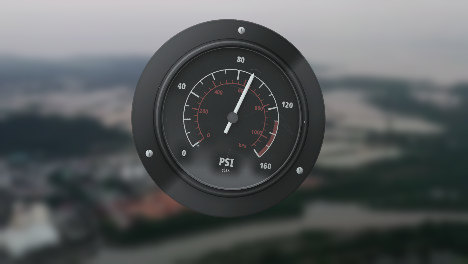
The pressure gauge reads 90 psi
